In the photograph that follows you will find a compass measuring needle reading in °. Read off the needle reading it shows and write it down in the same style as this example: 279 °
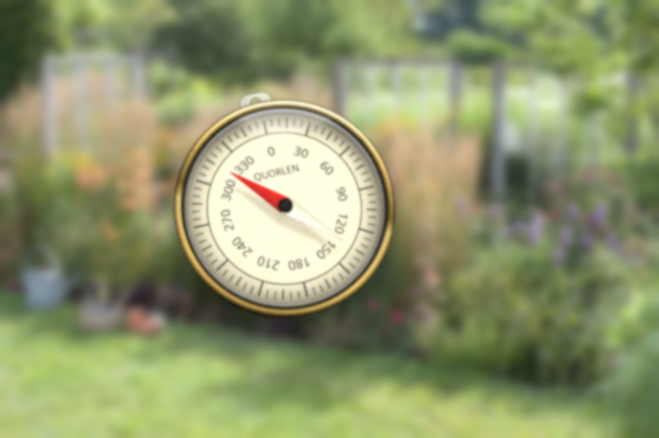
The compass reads 315 °
